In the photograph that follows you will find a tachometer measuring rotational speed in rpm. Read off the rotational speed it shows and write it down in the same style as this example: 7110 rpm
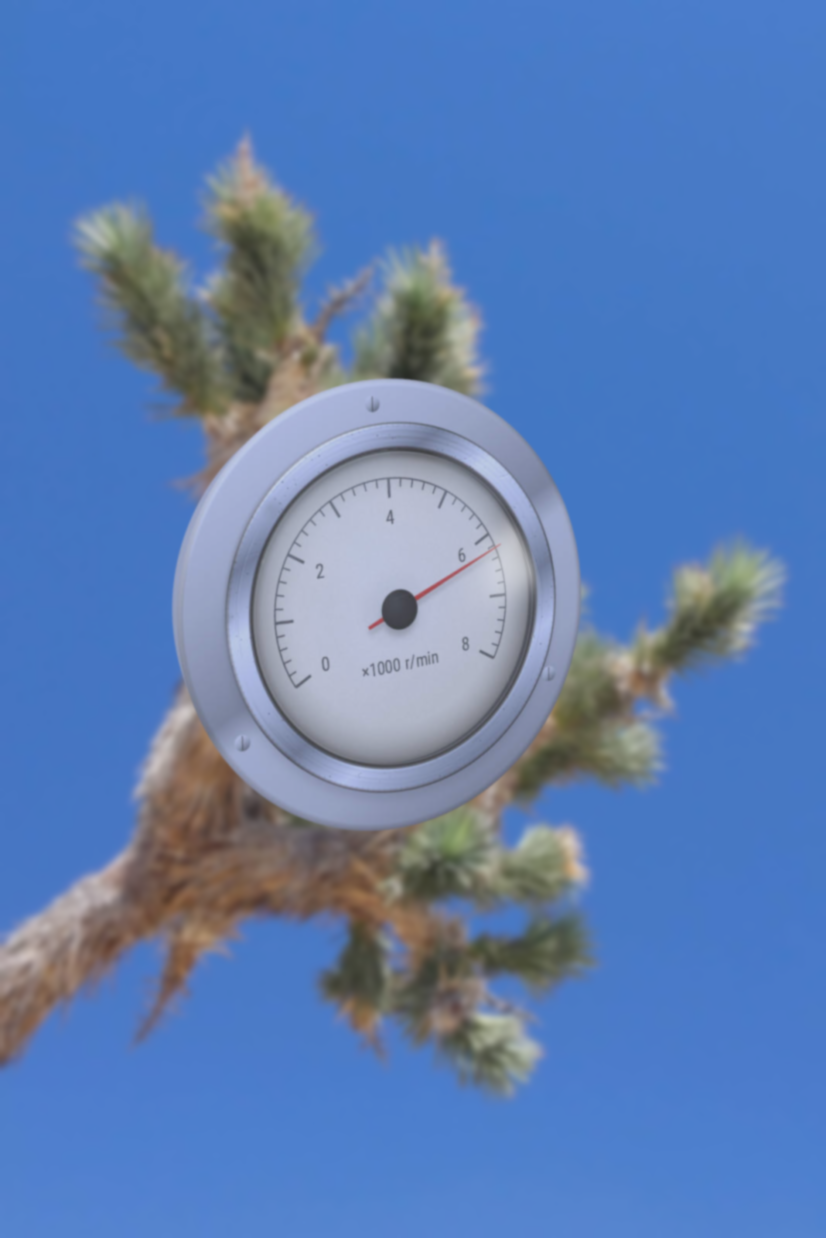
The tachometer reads 6200 rpm
